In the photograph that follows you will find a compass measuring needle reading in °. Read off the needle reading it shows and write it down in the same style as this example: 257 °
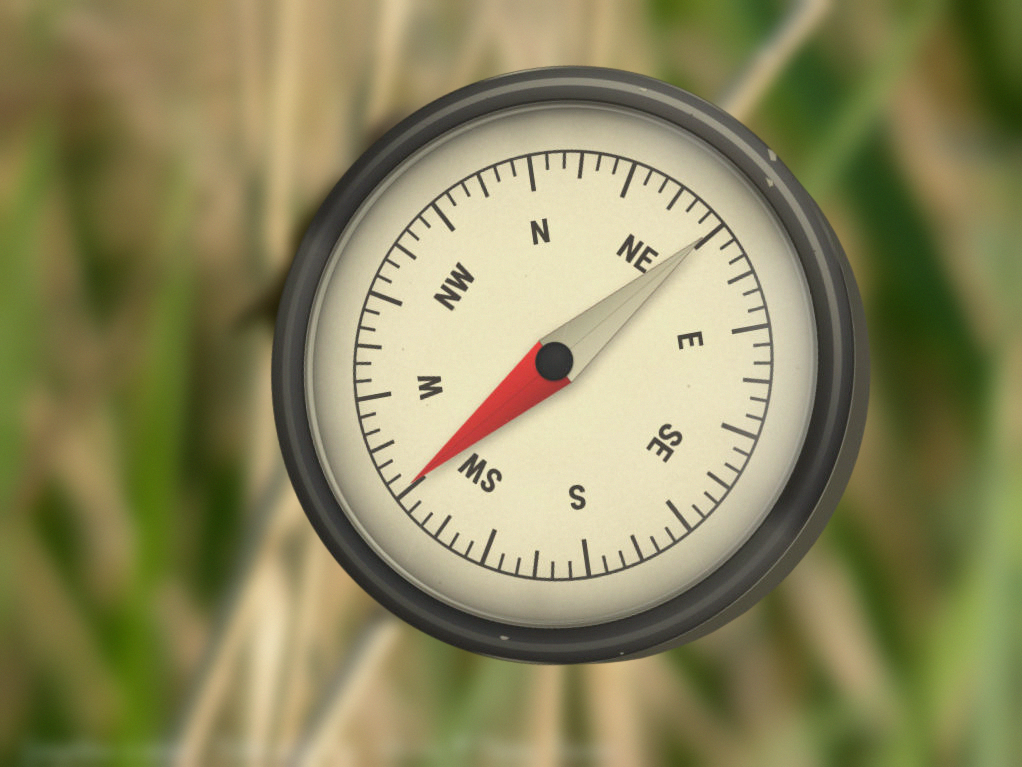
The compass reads 240 °
